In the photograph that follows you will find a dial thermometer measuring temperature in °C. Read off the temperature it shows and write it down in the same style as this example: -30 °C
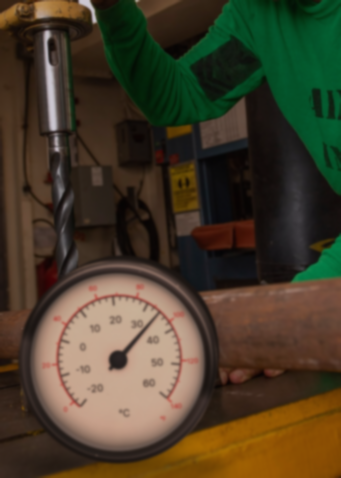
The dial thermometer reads 34 °C
